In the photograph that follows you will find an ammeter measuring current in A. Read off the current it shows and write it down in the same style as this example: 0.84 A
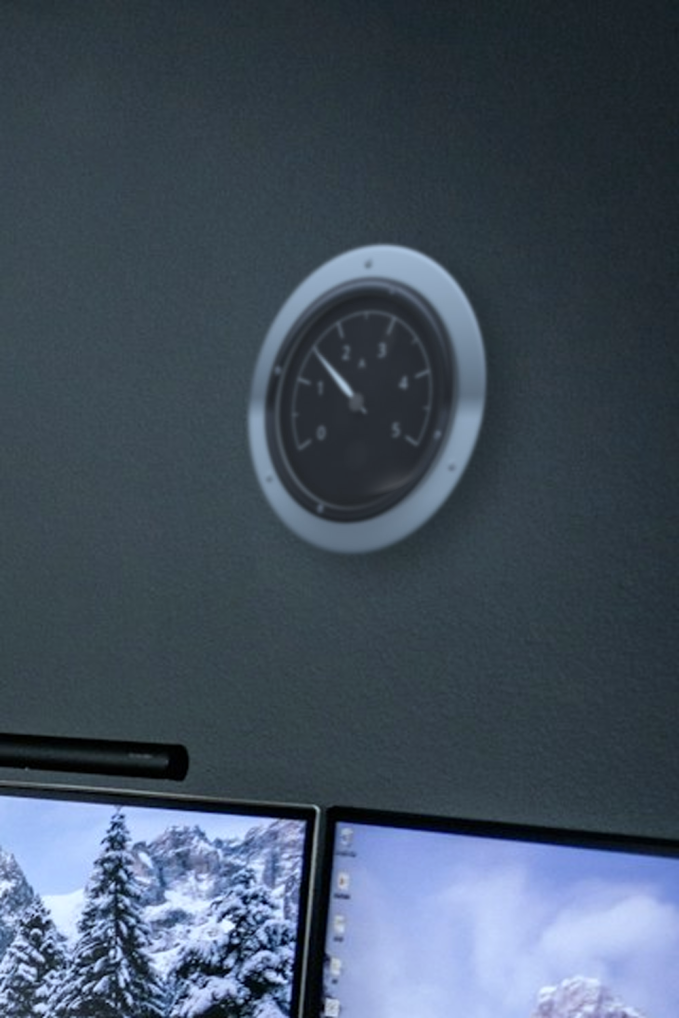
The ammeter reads 1.5 A
